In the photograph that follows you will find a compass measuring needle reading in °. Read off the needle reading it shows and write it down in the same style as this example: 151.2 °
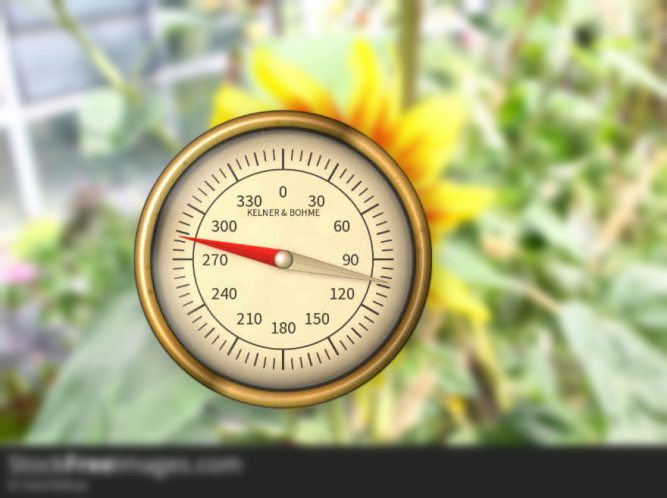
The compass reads 282.5 °
